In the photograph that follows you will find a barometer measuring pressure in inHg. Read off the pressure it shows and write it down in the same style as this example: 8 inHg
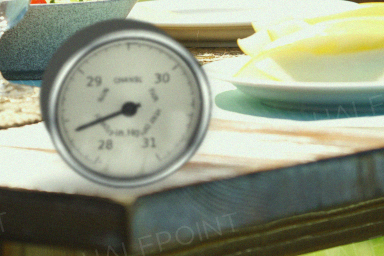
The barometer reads 28.4 inHg
